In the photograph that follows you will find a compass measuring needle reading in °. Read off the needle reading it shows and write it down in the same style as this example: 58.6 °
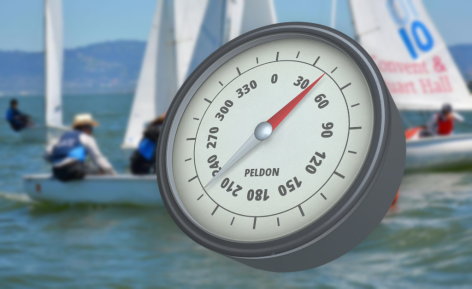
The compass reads 45 °
